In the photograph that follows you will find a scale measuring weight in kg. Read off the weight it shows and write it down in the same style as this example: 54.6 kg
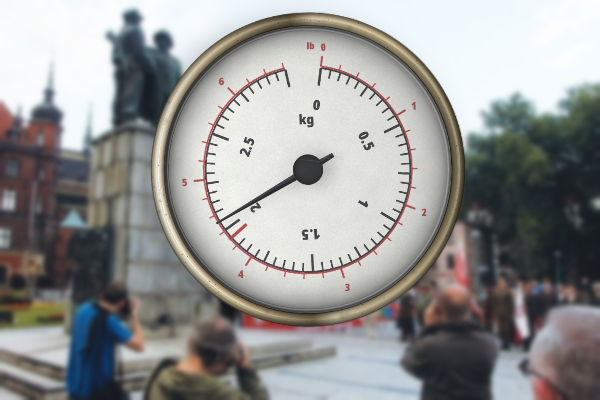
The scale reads 2.05 kg
